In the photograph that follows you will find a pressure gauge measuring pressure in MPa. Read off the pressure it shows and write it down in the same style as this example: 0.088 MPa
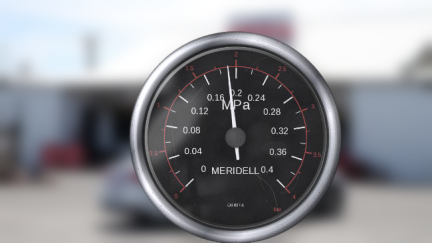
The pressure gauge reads 0.19 MPa
